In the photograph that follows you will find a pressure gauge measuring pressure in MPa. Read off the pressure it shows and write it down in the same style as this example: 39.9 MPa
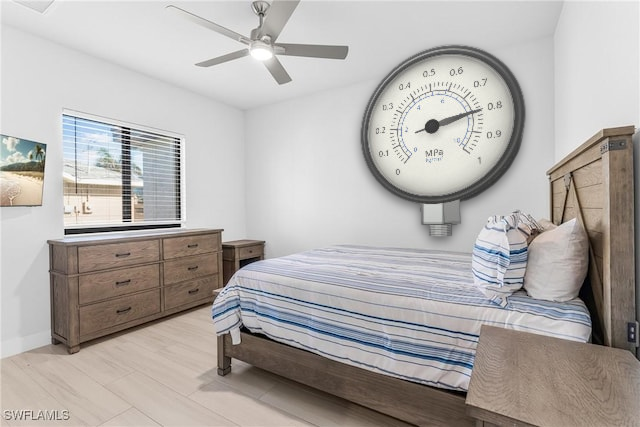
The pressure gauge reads 0.8 MPa
